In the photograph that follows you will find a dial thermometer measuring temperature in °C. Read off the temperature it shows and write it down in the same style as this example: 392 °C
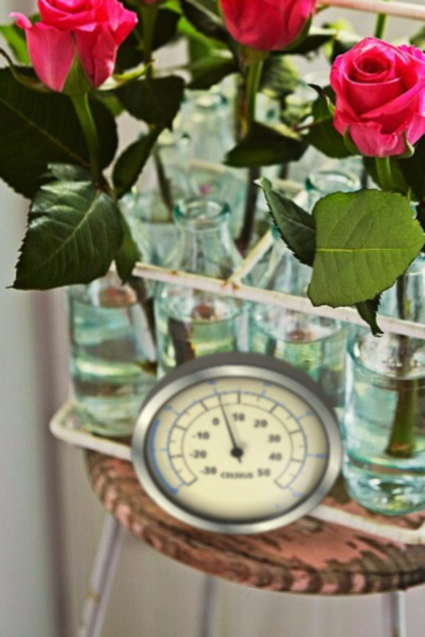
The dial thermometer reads 5 °C
